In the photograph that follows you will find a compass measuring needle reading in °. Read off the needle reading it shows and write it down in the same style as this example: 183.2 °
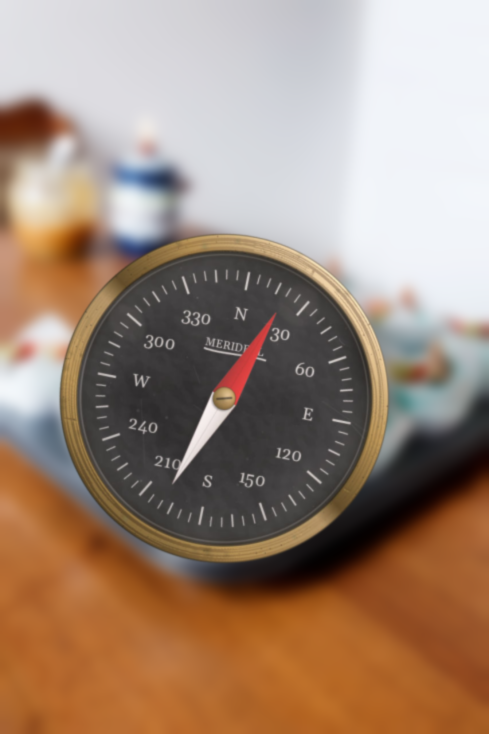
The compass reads 20 °
